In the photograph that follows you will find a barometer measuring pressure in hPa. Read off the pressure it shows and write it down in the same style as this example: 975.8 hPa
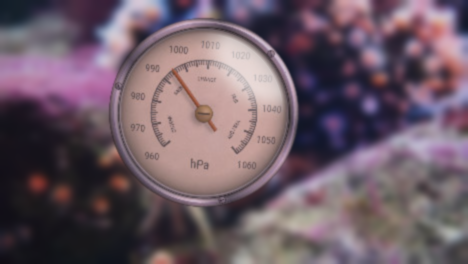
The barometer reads 995 hPa
